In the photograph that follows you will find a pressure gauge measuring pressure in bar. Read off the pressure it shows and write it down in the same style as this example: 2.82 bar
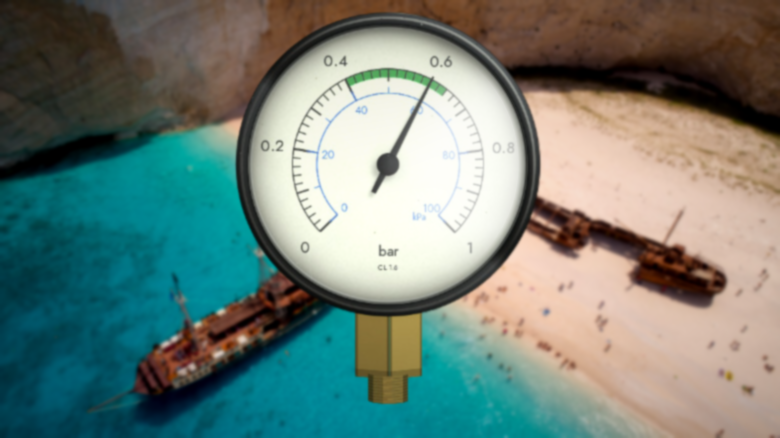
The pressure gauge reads 0.6 bar
